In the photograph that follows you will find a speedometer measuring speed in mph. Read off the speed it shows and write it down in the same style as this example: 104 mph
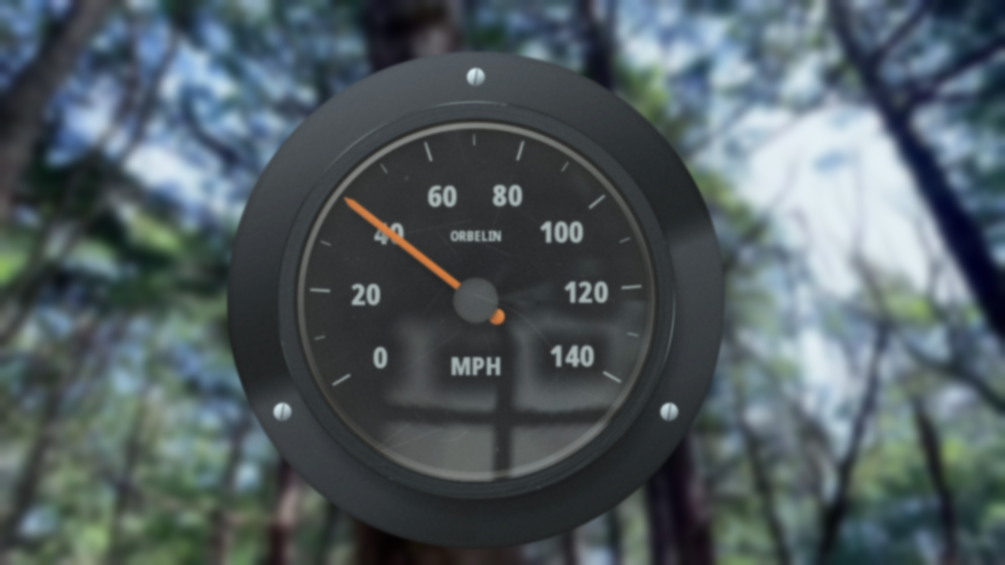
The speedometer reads 40 mph
